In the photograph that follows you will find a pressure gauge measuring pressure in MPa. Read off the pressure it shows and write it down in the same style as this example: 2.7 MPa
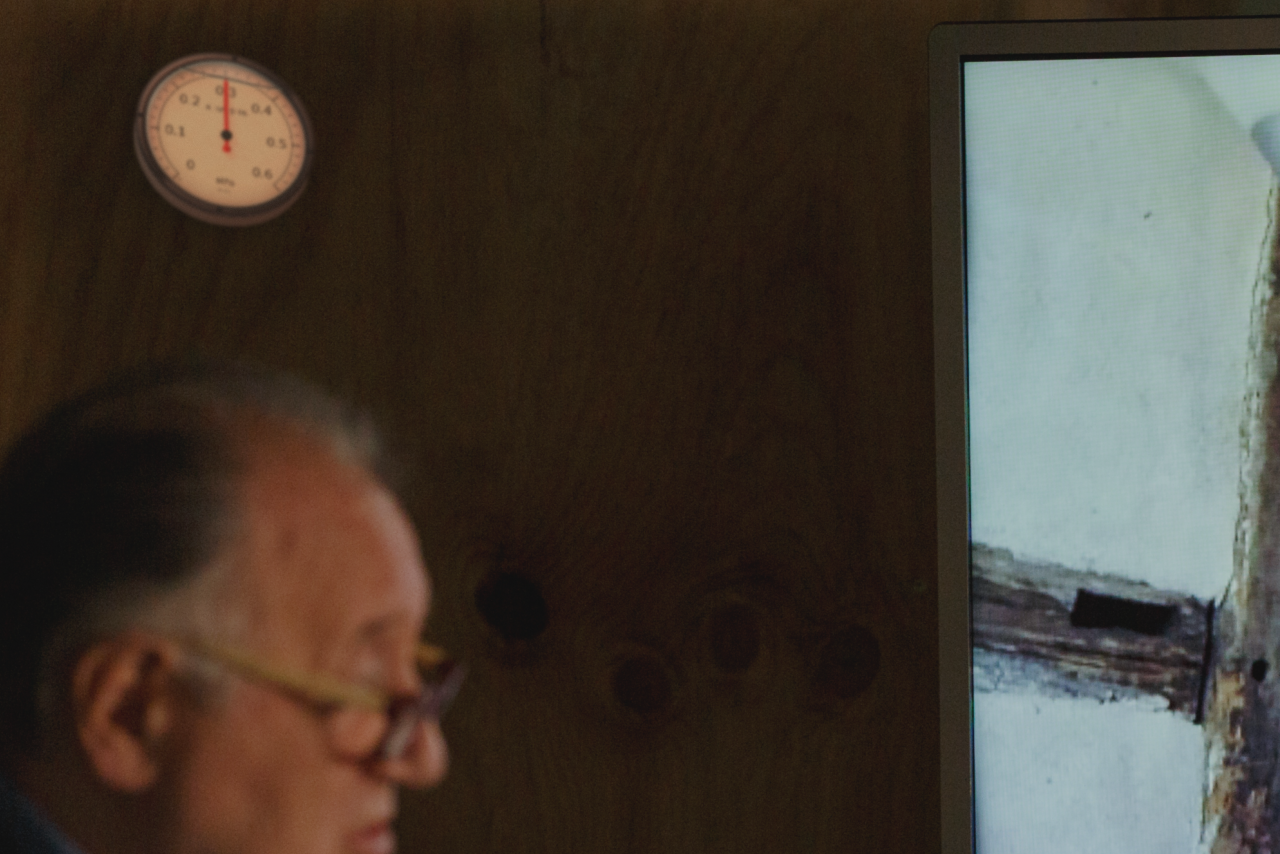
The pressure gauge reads 0.3 MPa
